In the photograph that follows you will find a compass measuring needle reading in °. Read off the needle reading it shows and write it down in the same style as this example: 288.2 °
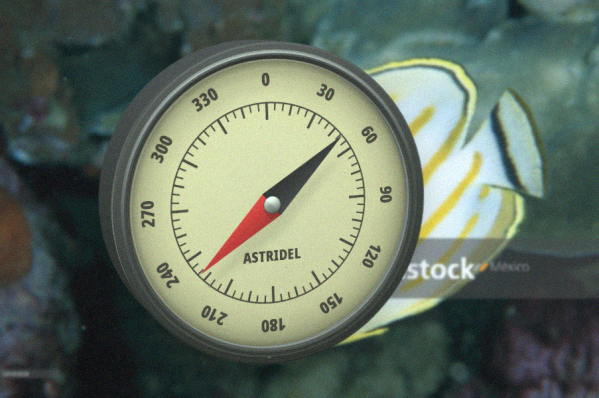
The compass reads 230 °
